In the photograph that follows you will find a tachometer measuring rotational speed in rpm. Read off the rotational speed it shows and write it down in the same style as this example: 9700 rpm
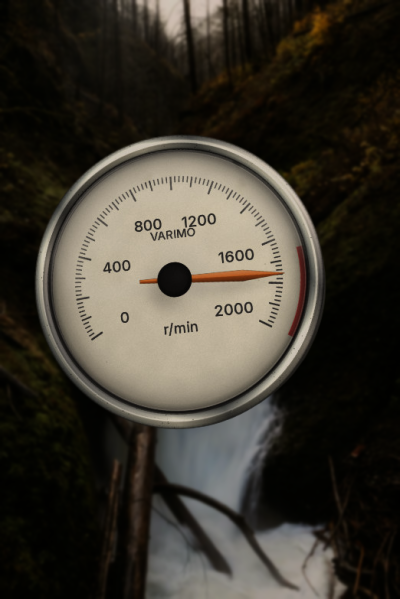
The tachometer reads 1760 rpm
